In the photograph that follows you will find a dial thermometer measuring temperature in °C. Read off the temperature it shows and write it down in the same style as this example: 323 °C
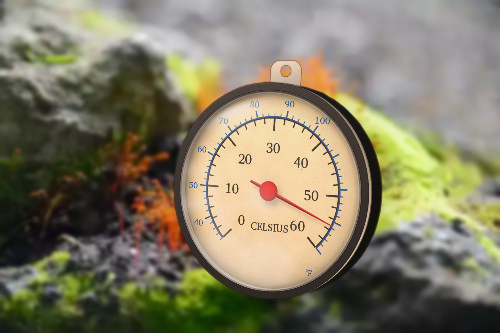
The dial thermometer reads 55 °C
